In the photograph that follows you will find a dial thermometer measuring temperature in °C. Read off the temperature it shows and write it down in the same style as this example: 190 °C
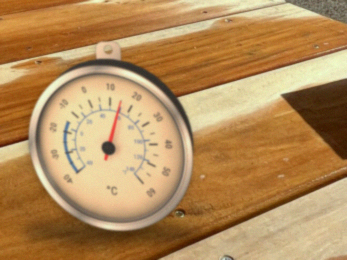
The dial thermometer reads 15 °C
